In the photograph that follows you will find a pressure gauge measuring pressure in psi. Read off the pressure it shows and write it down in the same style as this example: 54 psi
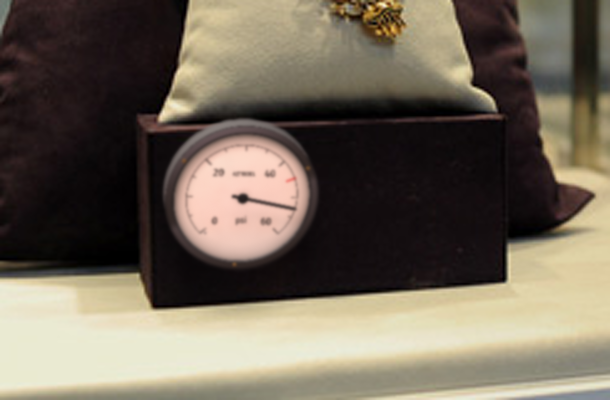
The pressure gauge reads 52.5 psi
